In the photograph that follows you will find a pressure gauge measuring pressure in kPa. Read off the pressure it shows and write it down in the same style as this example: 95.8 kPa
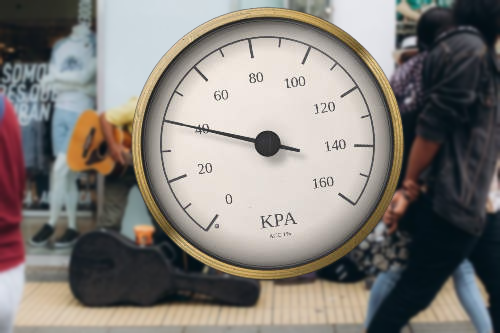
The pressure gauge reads 40 kPa
